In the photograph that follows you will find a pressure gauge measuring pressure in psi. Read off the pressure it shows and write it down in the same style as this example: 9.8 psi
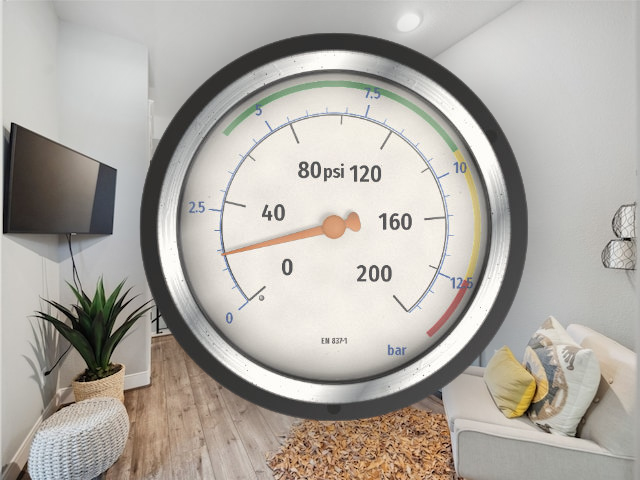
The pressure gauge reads 20 psi
